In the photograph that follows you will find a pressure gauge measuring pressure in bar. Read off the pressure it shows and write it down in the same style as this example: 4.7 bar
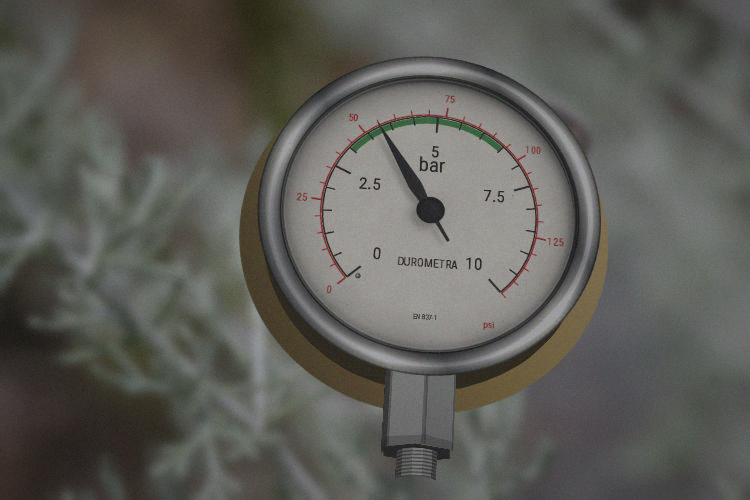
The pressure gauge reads 3.75 bar
